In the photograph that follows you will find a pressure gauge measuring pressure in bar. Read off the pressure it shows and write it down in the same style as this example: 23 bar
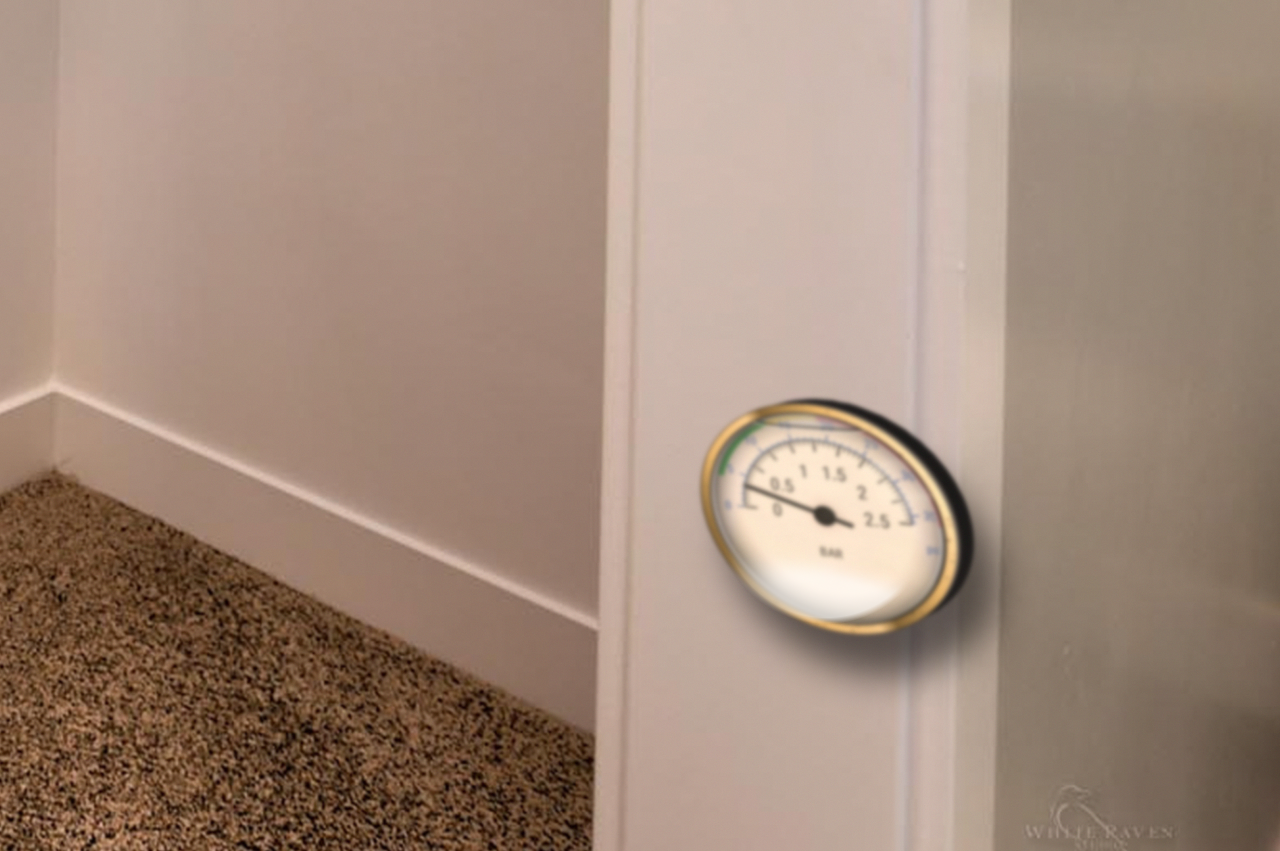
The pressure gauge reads 0.25 bar
